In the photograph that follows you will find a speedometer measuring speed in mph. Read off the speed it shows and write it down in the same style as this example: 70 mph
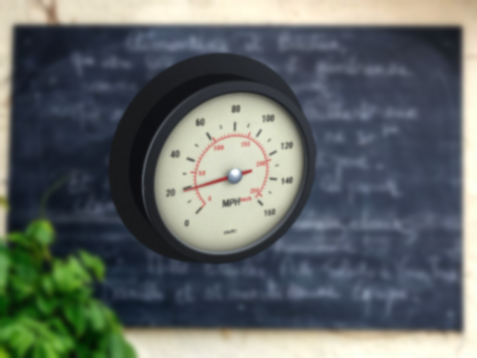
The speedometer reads 20 mph
